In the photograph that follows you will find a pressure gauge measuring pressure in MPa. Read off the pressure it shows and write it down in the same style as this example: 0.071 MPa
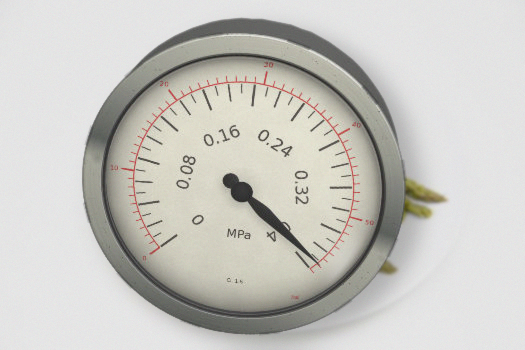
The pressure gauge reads 0.39 MPa
